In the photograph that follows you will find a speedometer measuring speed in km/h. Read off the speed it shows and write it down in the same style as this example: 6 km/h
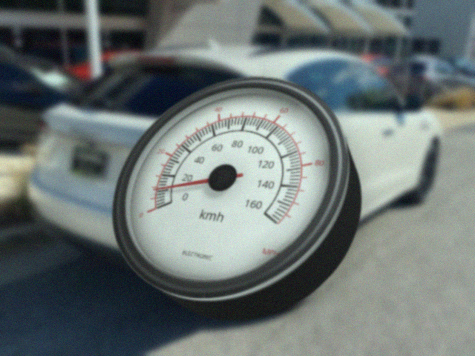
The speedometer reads 10 km/h
